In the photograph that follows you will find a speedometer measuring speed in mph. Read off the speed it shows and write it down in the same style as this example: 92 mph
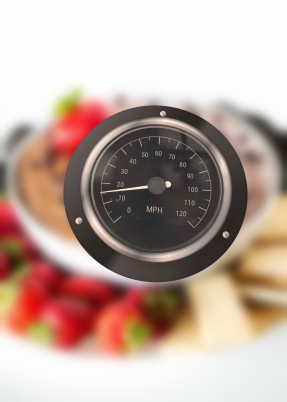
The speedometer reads 15 mph
